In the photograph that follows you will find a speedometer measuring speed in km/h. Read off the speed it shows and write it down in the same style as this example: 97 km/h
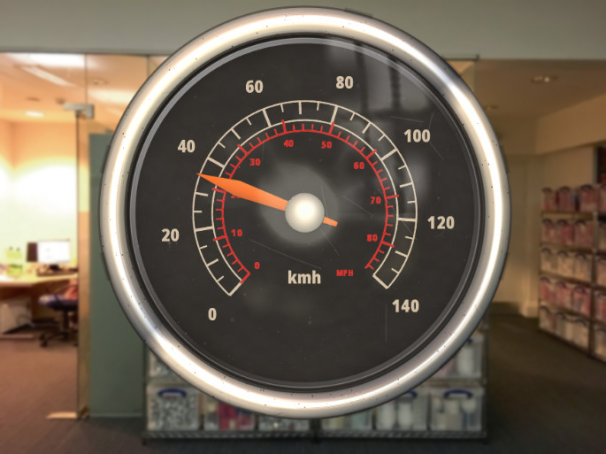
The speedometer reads 35 km/h
